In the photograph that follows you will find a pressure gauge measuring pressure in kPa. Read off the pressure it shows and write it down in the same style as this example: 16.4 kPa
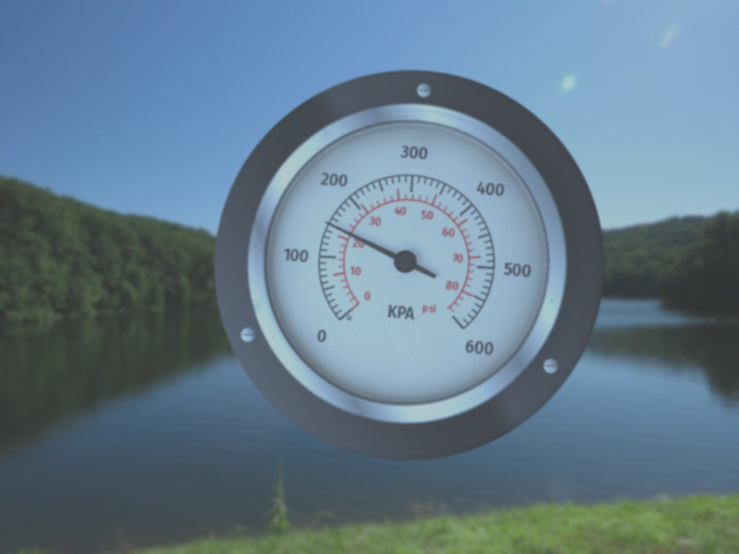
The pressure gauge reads 150 kPa
